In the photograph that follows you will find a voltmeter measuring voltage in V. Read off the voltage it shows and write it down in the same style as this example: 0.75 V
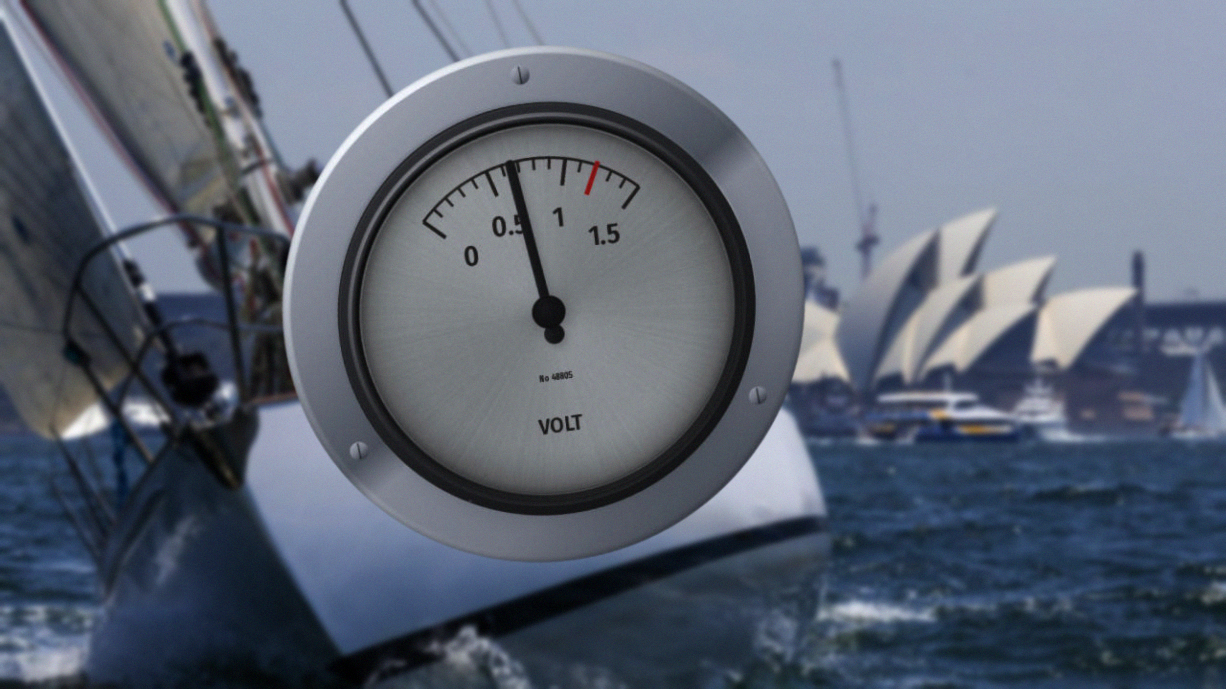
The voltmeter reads 0.65 V
